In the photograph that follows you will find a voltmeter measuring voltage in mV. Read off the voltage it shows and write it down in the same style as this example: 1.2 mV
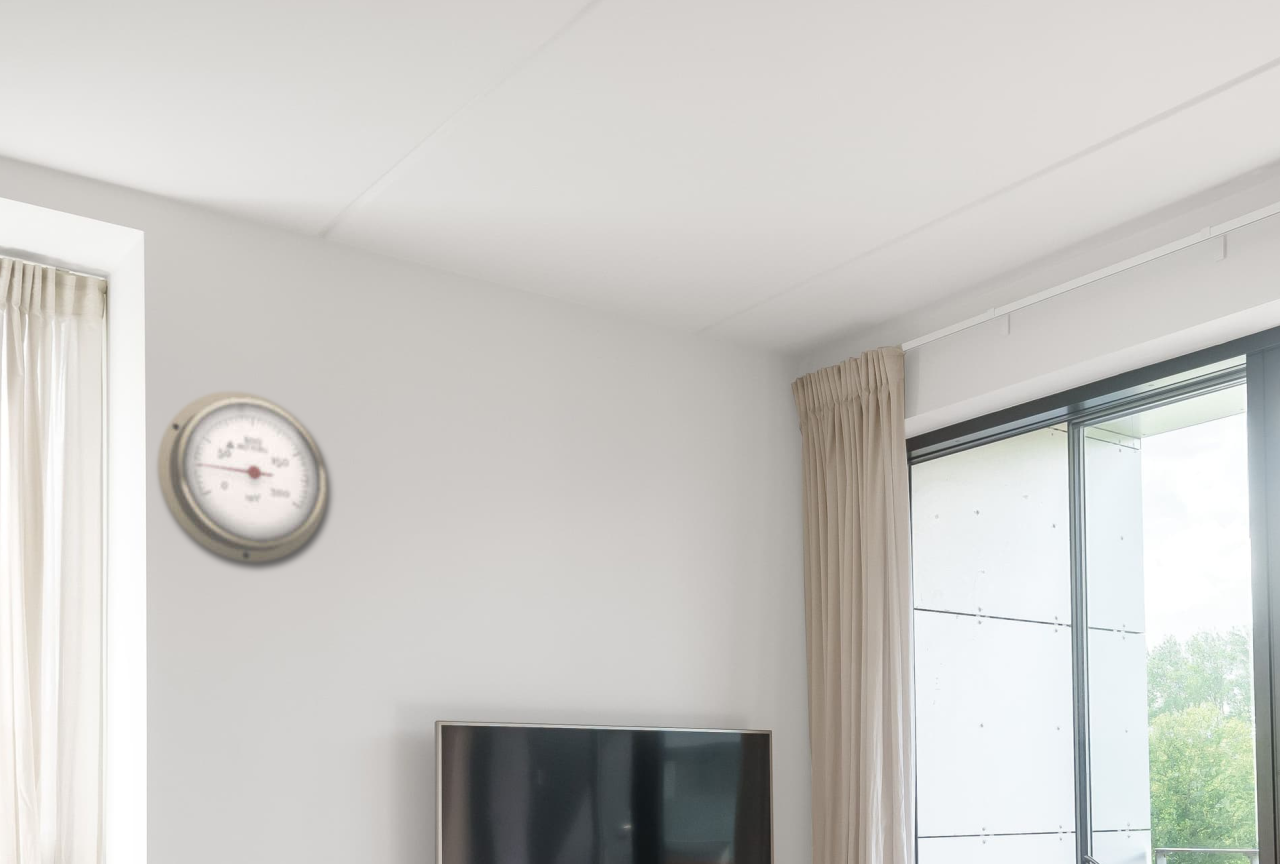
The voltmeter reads 25 mV
